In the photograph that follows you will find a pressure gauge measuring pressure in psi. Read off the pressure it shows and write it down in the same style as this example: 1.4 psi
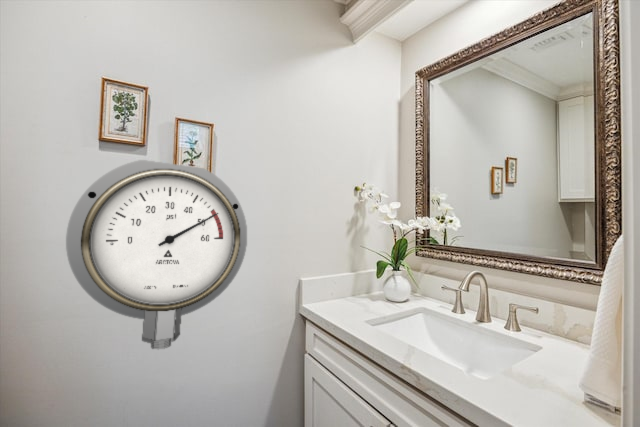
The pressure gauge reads 50 psi
